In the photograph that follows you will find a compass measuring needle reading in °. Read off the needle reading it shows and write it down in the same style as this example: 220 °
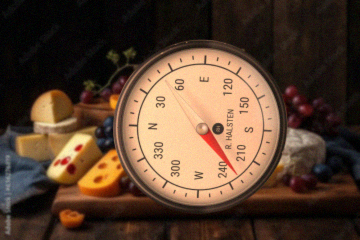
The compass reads 230 °
